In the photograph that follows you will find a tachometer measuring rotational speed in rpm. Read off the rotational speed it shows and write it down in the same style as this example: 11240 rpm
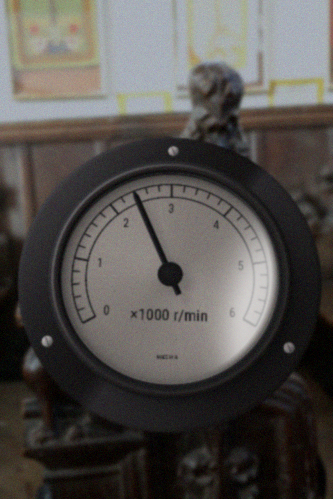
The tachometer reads 2400 rpm
